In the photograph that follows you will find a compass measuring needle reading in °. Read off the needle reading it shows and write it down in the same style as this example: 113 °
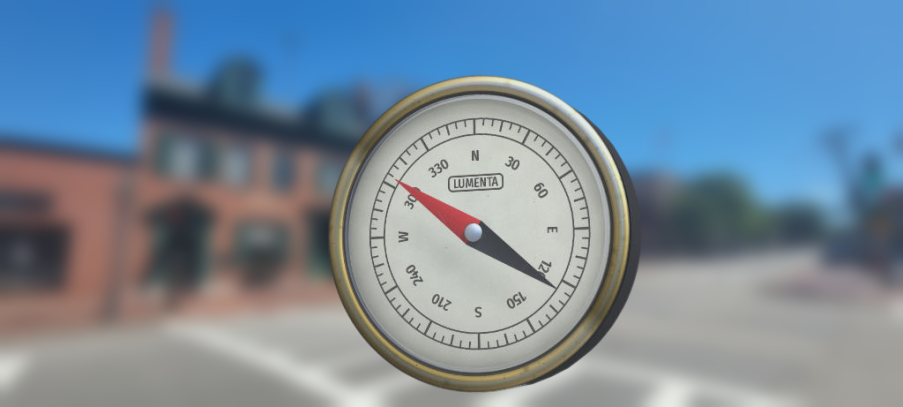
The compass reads 305 °
